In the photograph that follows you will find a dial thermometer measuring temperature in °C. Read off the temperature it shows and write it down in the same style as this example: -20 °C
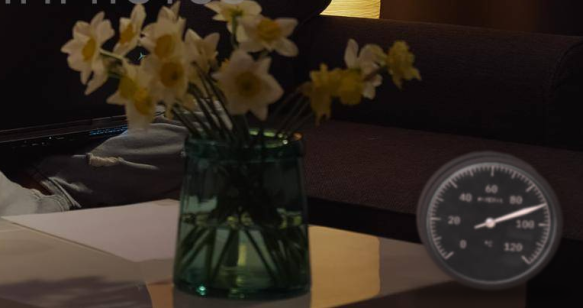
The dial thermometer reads 90 °C
